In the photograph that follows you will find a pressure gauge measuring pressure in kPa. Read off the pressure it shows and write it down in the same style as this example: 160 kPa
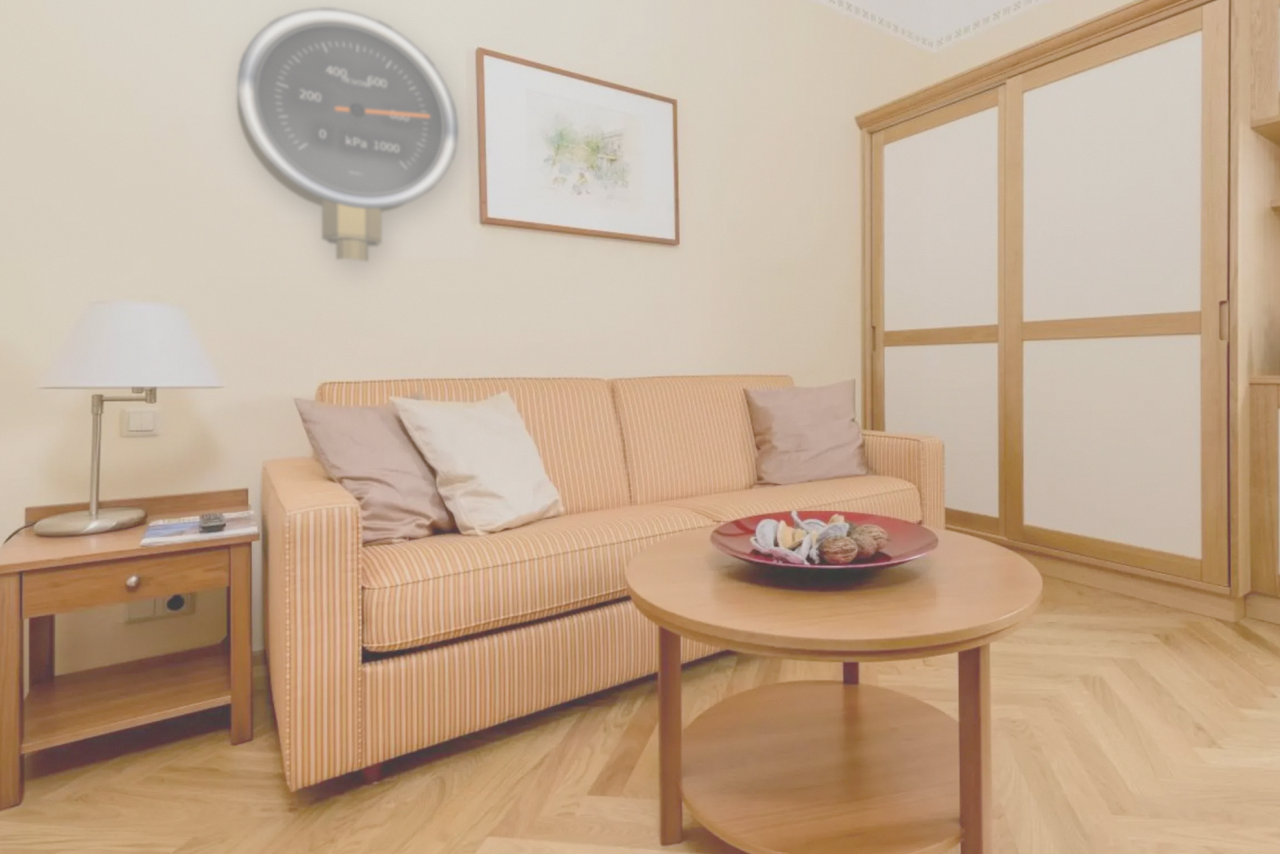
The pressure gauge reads 800 kPa
